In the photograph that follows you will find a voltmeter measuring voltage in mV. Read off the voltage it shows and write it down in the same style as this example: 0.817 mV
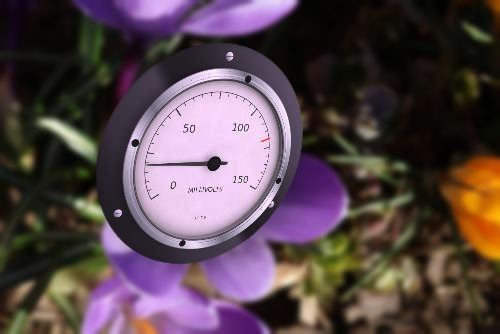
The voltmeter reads 20 mV
